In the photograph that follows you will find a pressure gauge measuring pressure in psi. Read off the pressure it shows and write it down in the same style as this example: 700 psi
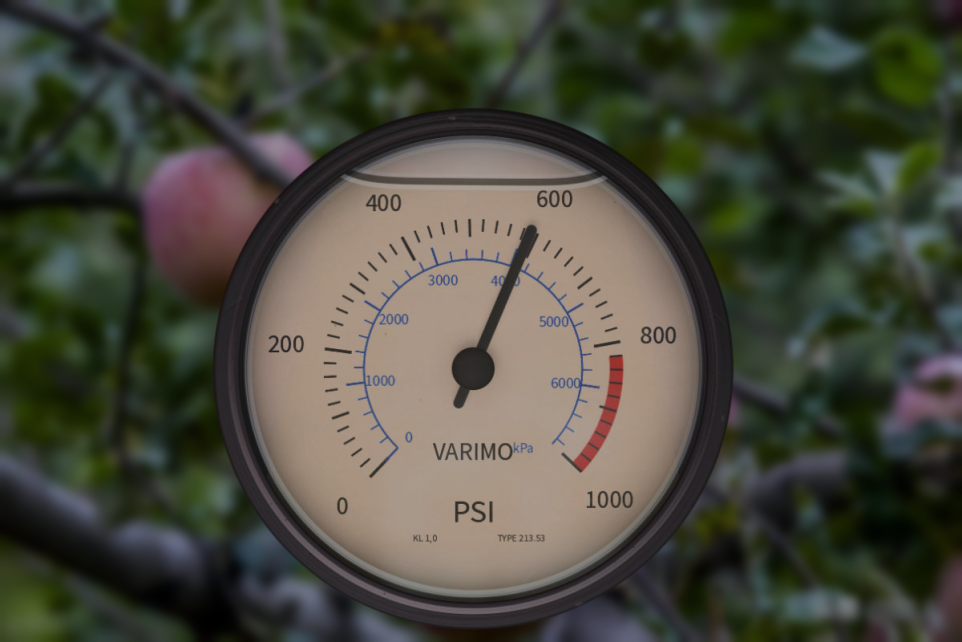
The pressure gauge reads 590 psi
